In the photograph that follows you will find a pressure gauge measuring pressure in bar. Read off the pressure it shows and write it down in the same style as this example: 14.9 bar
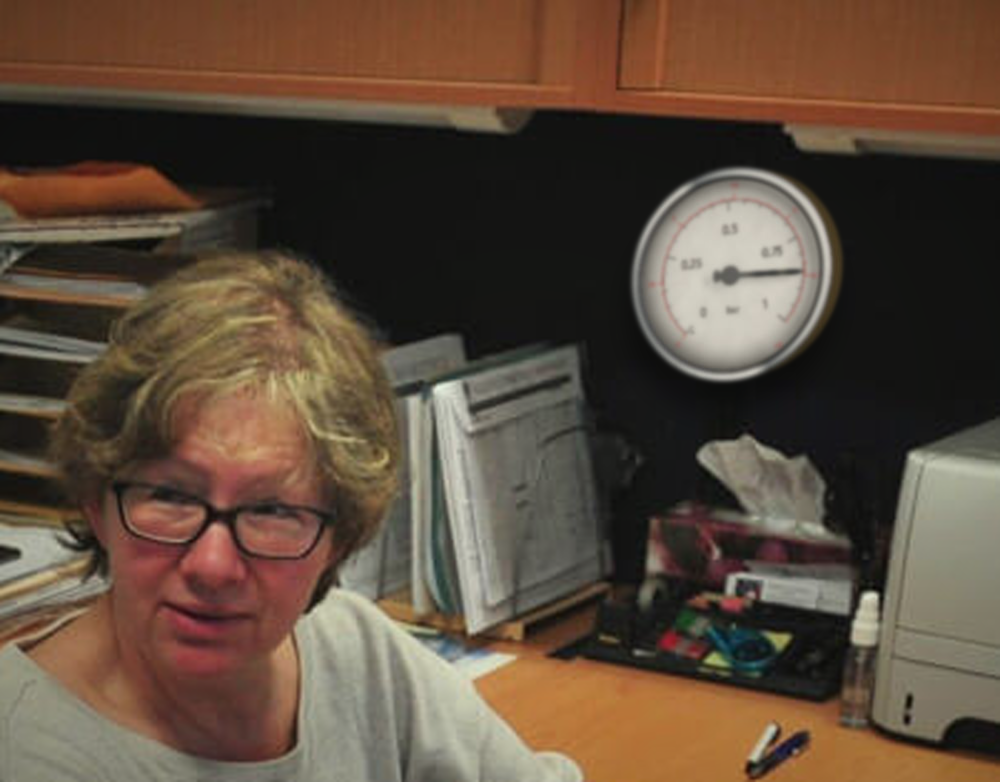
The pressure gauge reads 0.85 bar
